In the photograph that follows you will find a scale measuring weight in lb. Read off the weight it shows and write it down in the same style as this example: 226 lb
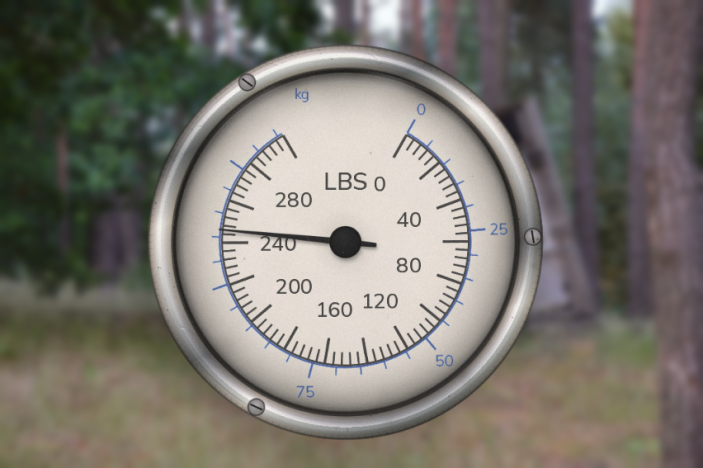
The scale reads 246 lb
